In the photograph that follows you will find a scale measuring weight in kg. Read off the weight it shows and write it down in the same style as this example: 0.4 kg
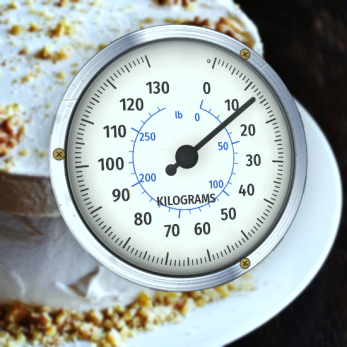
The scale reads 13 kg
